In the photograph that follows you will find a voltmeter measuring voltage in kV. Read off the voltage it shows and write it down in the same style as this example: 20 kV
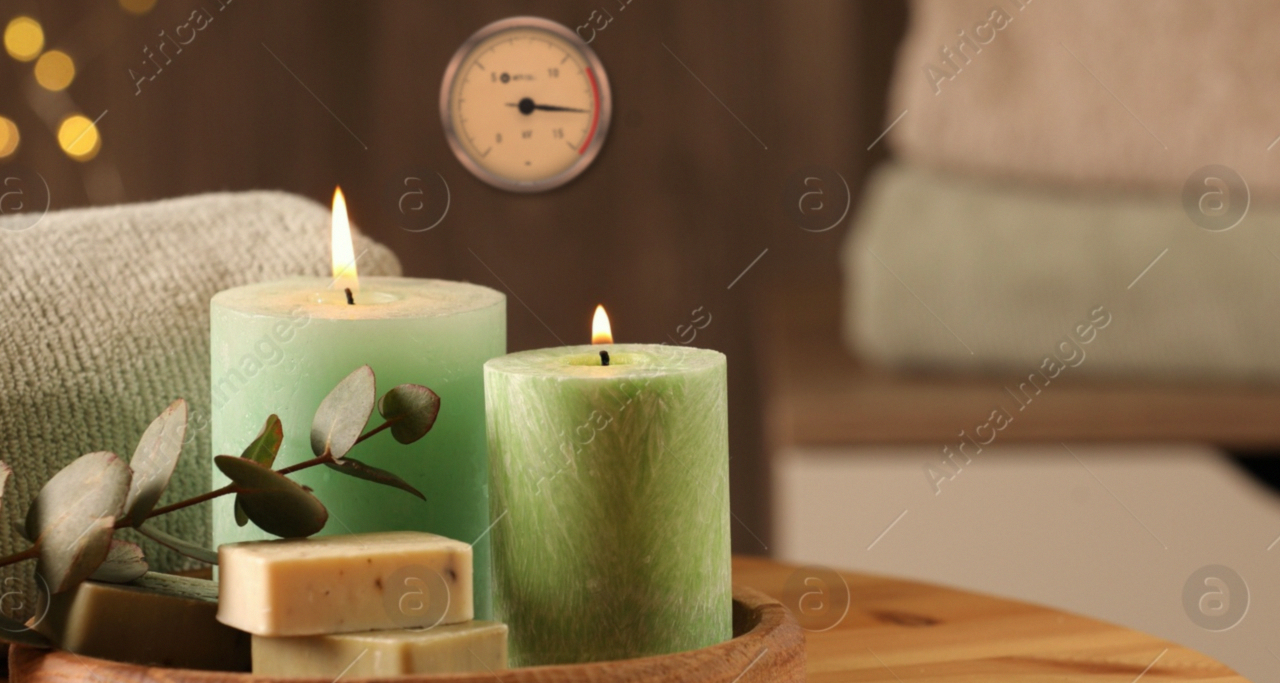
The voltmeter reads 13 kV
